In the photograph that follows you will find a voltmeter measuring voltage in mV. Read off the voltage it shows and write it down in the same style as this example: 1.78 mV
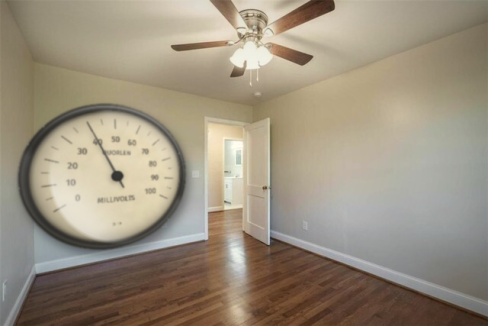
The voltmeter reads 40 mV
